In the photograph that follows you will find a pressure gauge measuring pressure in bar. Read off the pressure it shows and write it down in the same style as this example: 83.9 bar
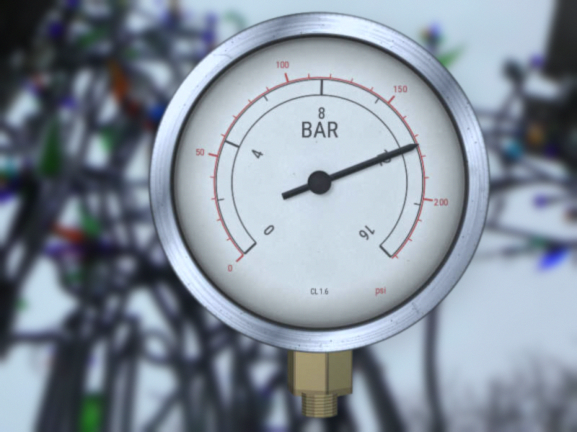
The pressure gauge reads 12 bar
